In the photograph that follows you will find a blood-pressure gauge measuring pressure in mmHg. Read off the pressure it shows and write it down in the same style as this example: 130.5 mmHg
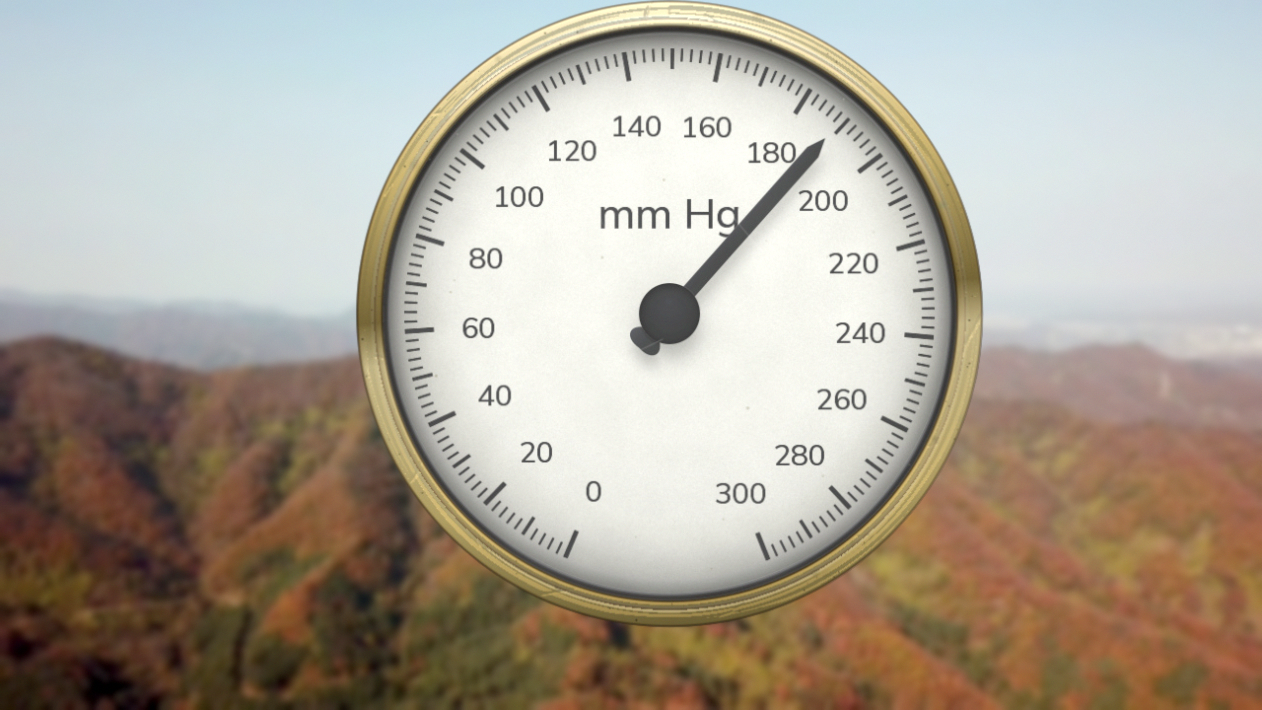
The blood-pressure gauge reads 189 mmHg
